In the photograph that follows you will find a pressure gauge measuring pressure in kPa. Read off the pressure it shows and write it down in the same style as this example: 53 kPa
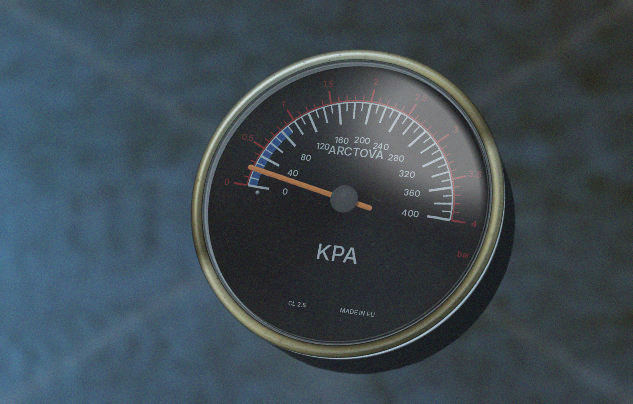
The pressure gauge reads 20 kPa
